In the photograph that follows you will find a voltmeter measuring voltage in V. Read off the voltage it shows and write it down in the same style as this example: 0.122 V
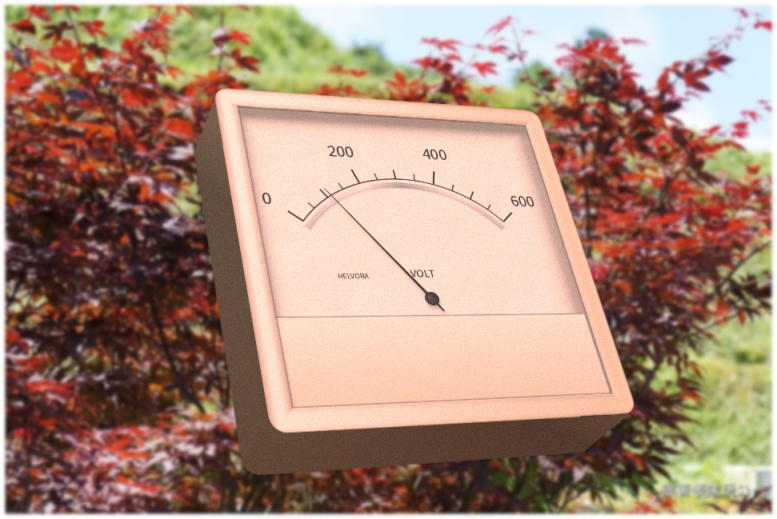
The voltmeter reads 100 V
